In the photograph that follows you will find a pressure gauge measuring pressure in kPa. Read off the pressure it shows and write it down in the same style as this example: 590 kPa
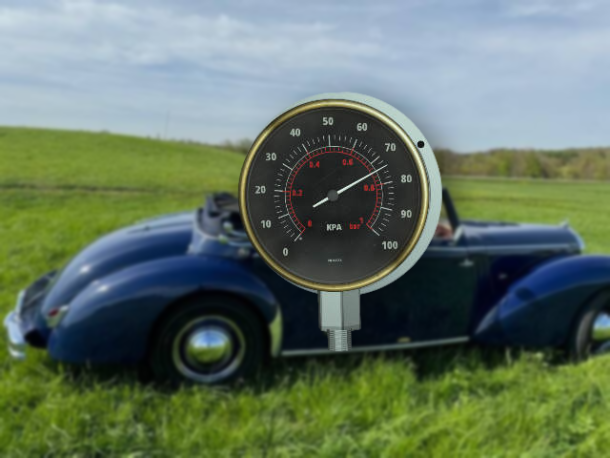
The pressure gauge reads 74 kPa
